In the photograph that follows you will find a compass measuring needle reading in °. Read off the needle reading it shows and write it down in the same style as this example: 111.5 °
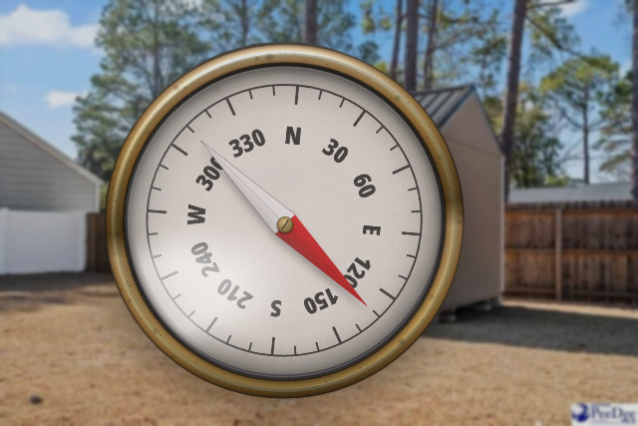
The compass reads 130 °
